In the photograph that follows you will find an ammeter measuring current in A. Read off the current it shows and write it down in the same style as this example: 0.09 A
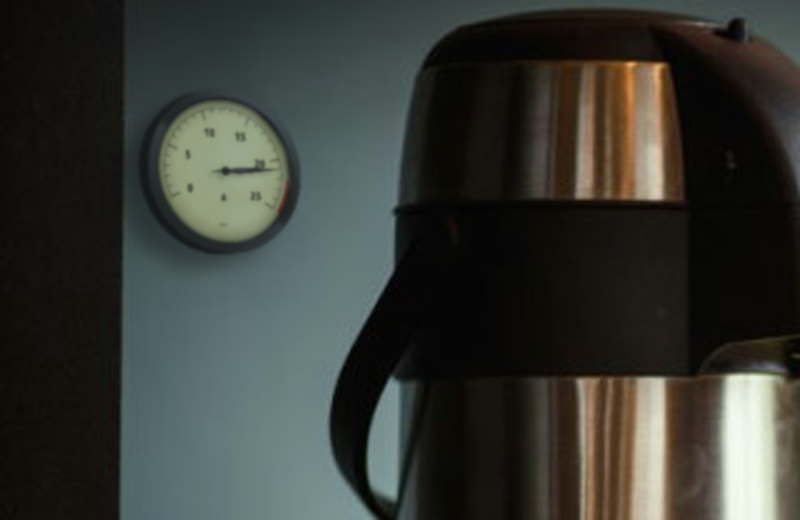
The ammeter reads 21 A
